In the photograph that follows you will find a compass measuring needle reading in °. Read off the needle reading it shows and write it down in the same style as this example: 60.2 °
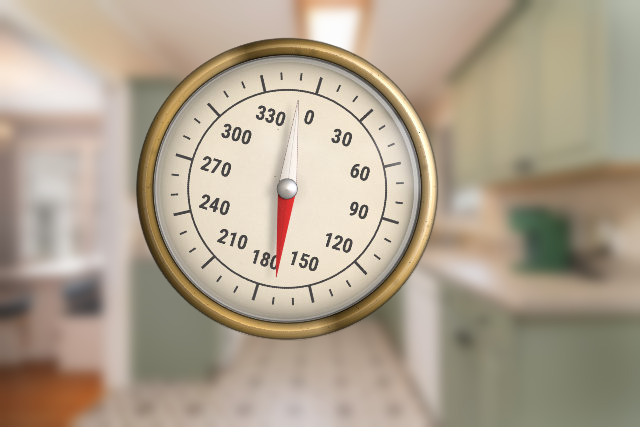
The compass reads 170 °
